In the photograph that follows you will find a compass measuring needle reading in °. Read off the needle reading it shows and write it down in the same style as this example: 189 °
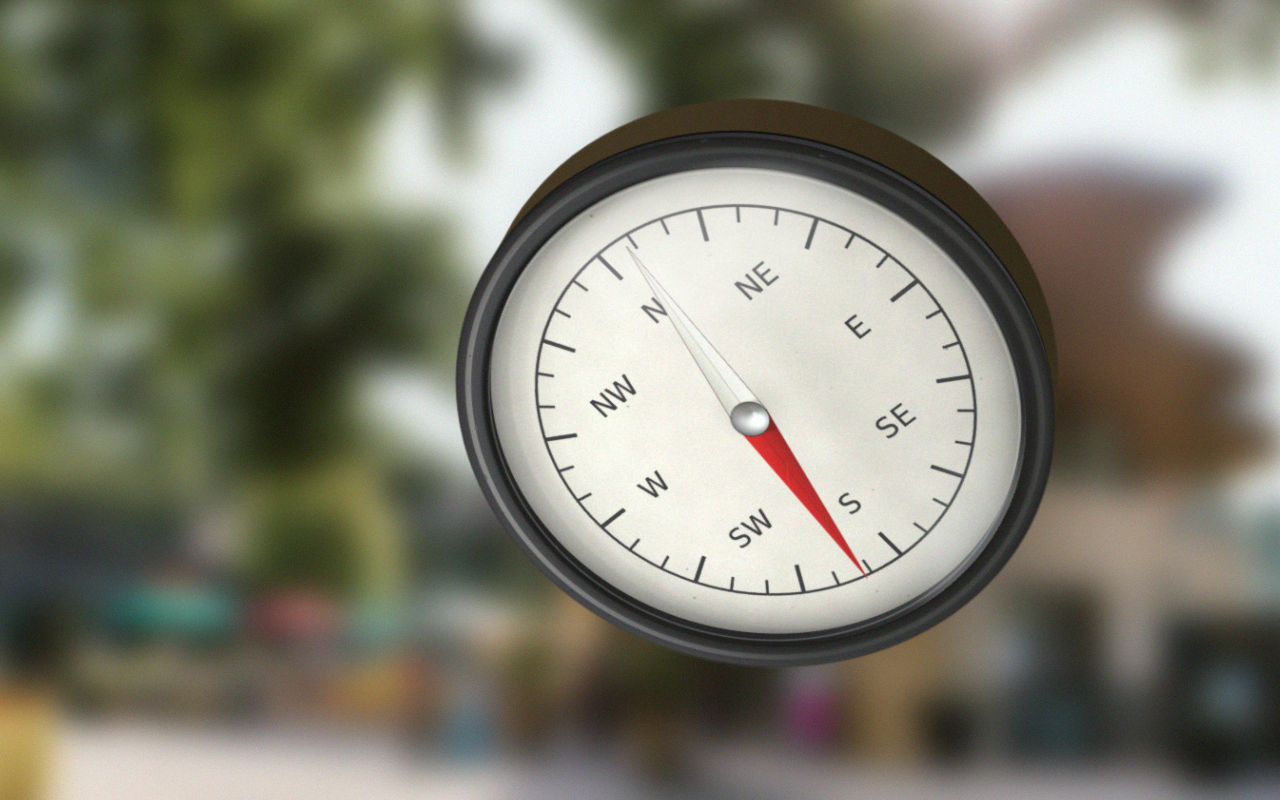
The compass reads 190 °
